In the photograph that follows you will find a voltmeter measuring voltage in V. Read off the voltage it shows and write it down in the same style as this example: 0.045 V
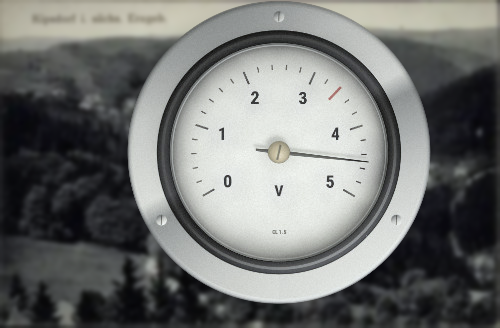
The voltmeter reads 4.5 V
